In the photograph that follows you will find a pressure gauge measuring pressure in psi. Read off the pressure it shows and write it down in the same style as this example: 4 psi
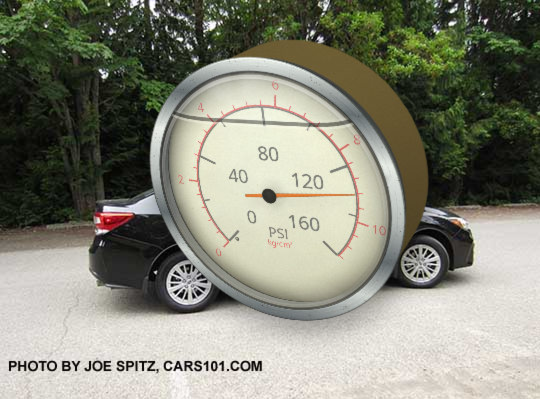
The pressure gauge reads 130 psi
